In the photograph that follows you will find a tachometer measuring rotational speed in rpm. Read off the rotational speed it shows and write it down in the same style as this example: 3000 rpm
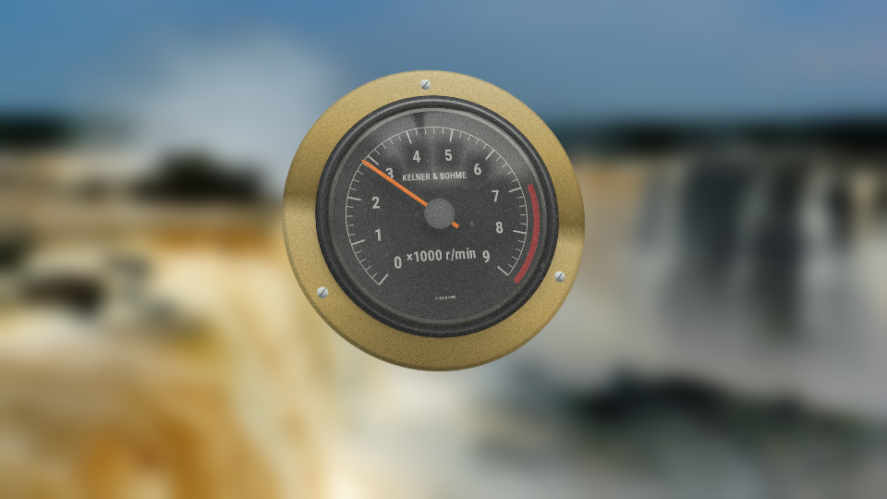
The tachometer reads 2800 rpm
